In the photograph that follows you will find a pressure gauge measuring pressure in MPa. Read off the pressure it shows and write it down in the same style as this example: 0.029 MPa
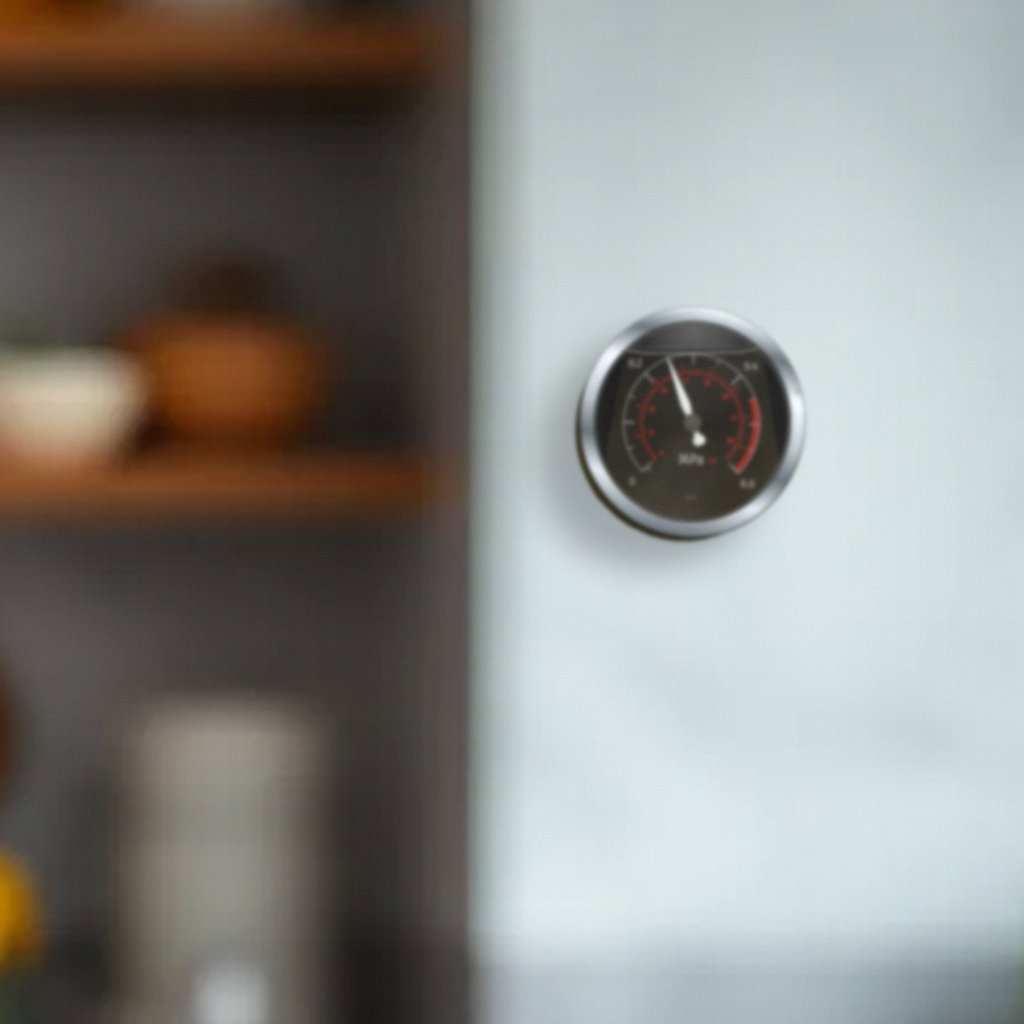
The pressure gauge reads 0.25 MPa
